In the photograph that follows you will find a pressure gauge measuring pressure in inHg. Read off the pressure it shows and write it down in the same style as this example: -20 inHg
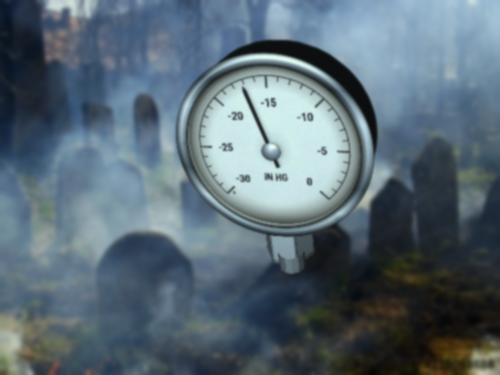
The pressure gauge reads -17 inHg
